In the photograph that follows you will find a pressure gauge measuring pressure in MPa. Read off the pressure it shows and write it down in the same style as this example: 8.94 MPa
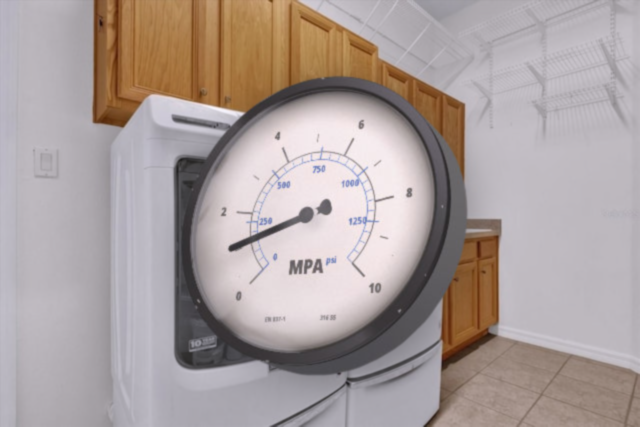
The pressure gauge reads 1 MPa
